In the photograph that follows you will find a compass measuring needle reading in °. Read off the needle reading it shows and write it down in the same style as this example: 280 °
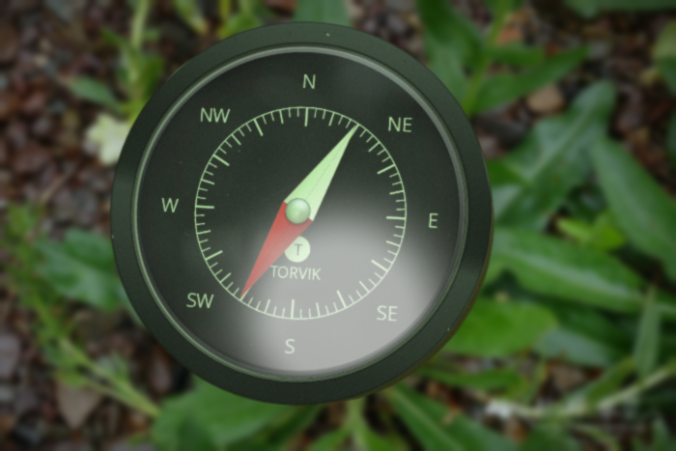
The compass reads 210 °
